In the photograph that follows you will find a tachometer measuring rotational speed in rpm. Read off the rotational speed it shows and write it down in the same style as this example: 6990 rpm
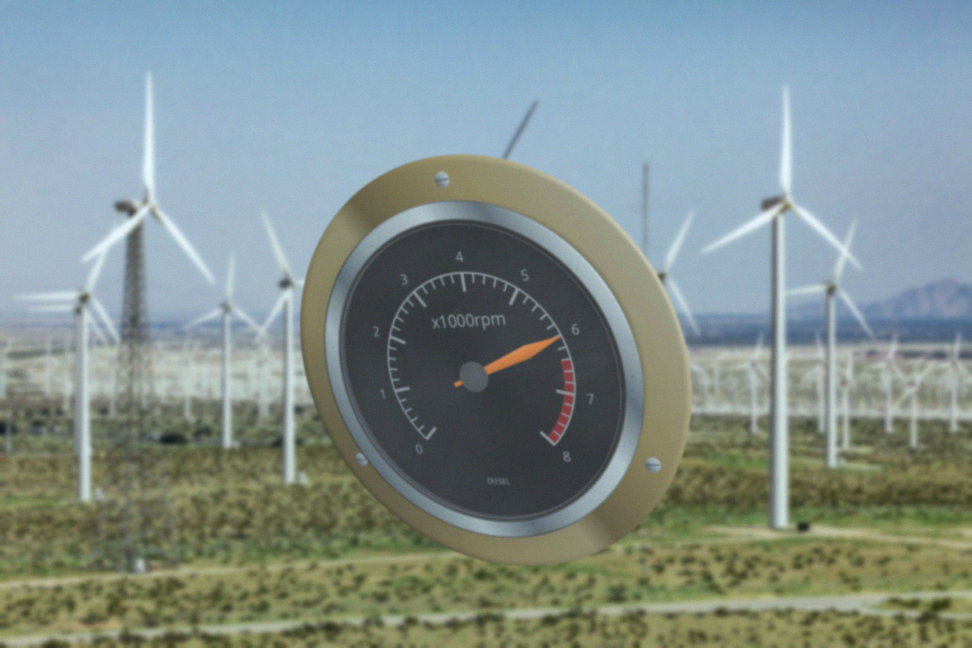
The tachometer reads 6000 rpm
